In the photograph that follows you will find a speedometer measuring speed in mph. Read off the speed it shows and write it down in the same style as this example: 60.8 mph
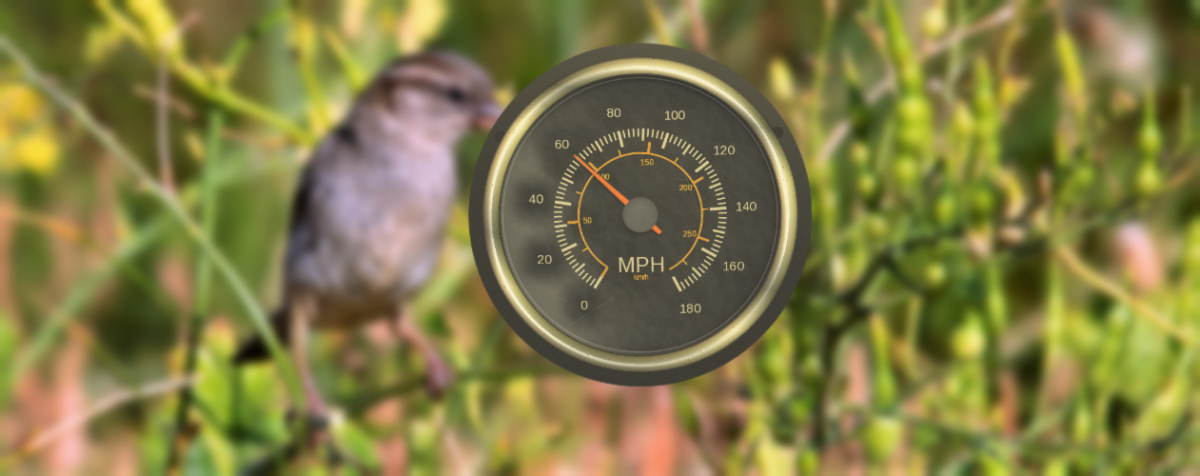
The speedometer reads 60 mph
